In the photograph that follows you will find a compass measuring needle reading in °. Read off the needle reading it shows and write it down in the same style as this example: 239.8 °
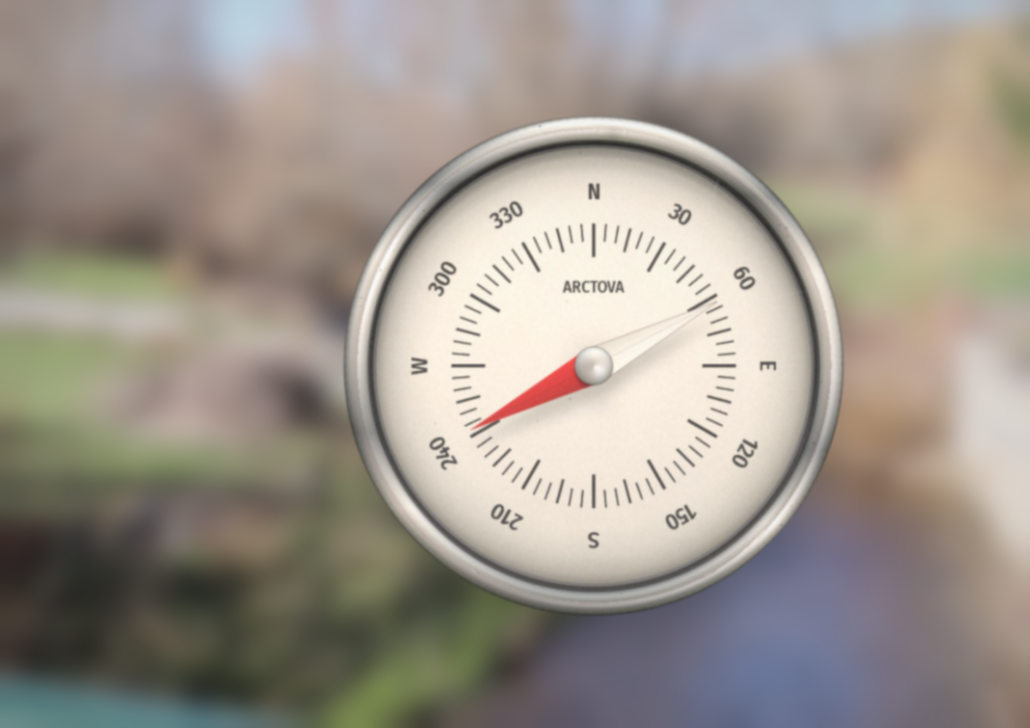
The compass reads 242.5 °
